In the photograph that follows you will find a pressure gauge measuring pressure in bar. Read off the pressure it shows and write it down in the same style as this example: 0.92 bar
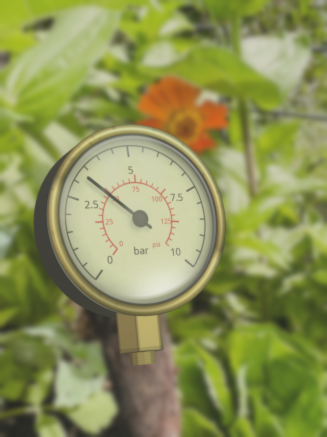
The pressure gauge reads 3.25 bar
